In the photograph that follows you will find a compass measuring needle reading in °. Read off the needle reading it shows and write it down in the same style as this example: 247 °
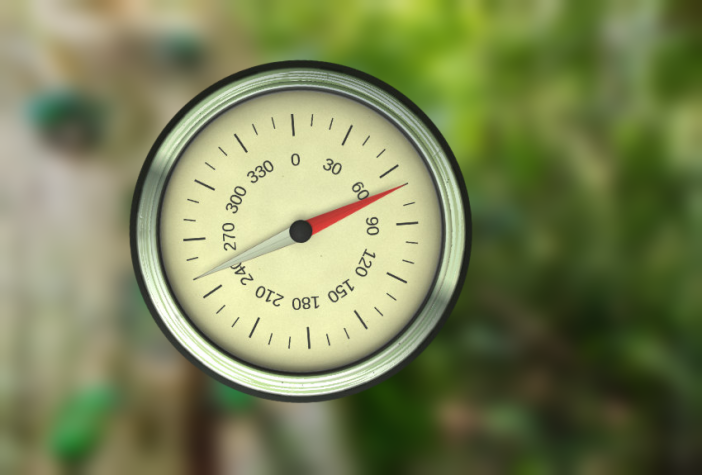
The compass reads 70 °
